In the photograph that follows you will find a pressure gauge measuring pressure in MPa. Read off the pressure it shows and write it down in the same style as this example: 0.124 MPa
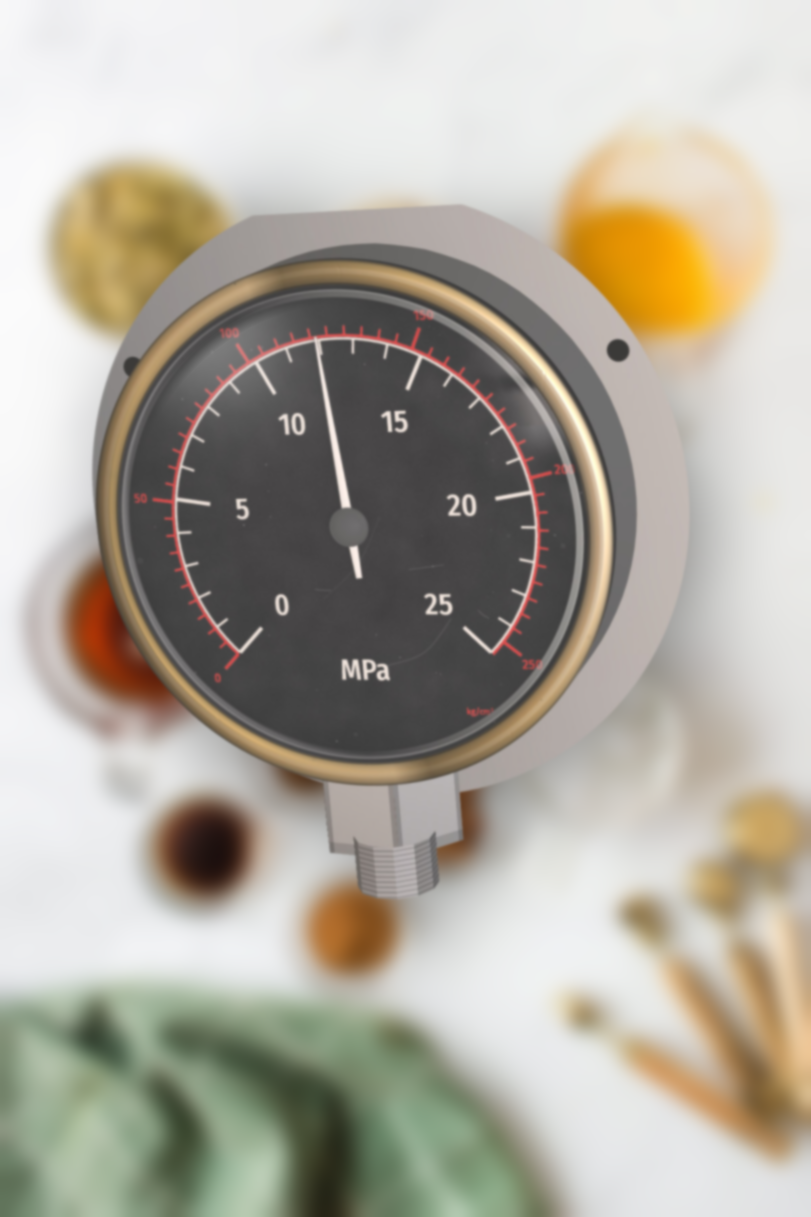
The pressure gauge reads 12 MPa
